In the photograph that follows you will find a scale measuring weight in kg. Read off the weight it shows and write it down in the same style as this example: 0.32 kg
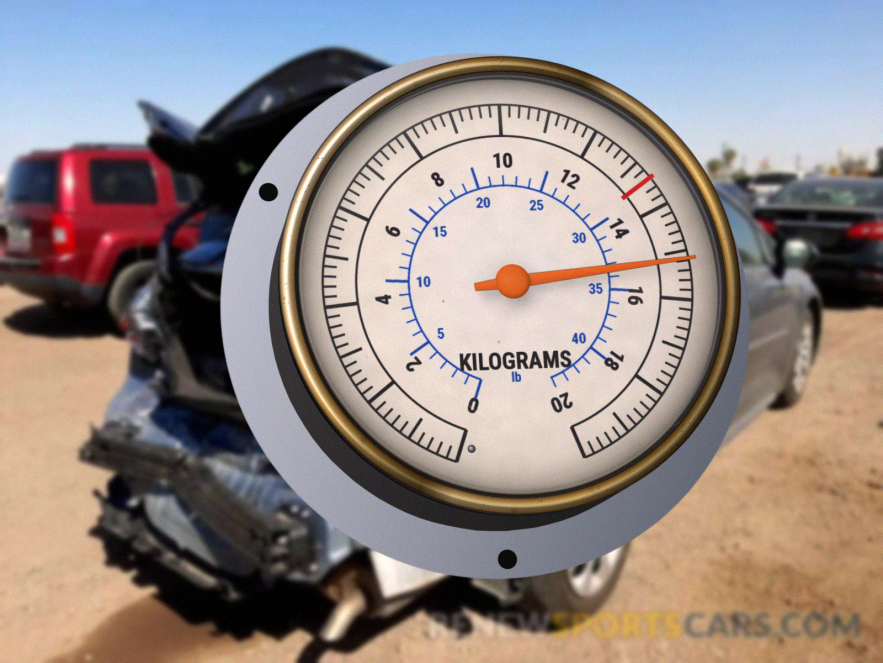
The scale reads 15.2 kg
